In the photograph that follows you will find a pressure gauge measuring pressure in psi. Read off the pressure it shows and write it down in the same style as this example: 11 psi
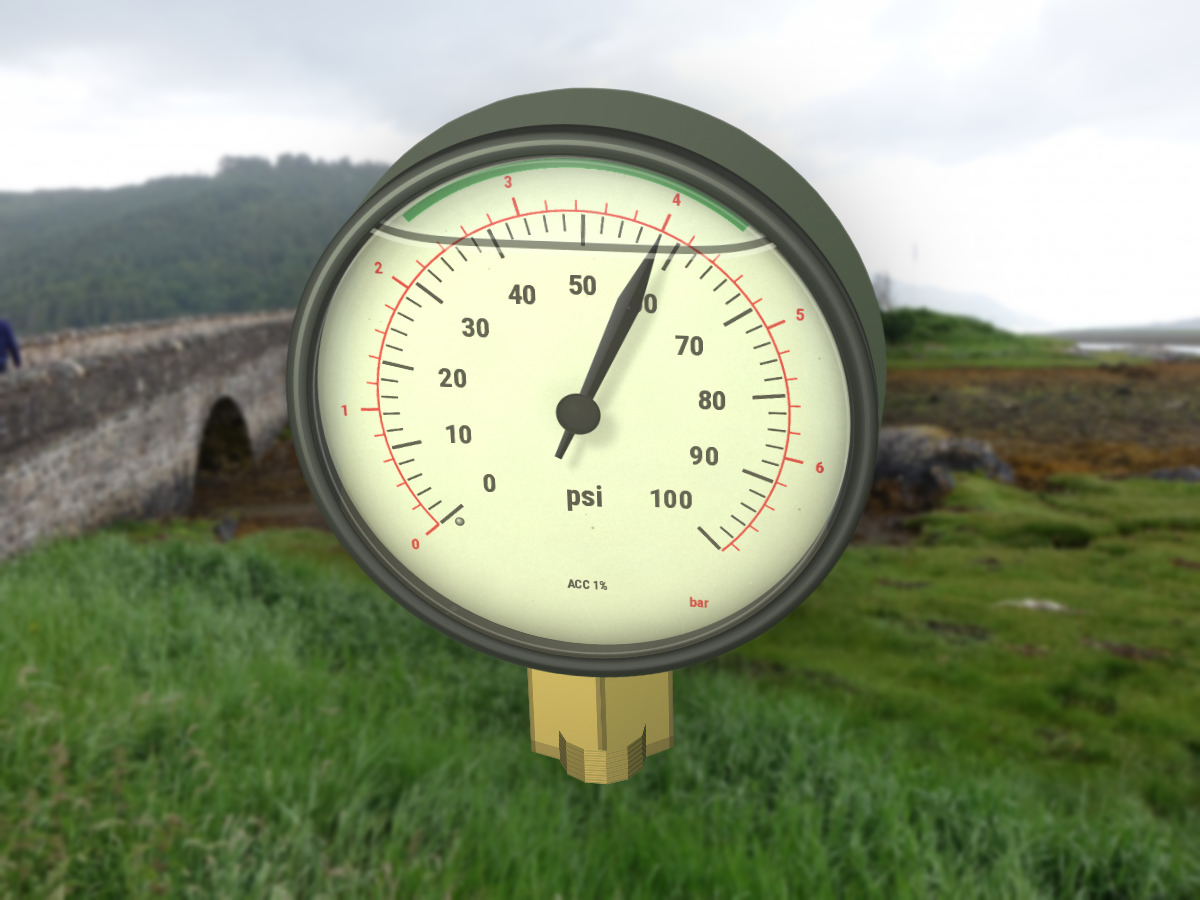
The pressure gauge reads 58 psi
